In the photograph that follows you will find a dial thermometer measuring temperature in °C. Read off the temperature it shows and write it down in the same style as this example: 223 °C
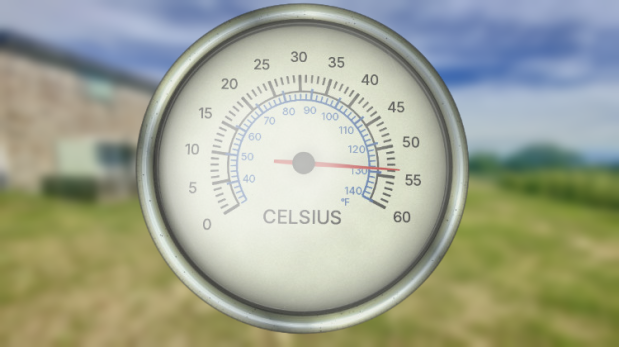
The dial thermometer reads 54 °C
